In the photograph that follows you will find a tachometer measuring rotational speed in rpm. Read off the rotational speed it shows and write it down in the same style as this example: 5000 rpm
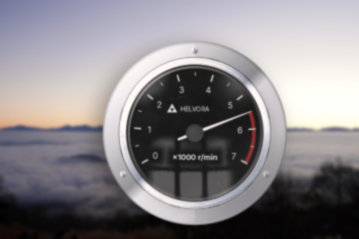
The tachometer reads 5500 rpm
